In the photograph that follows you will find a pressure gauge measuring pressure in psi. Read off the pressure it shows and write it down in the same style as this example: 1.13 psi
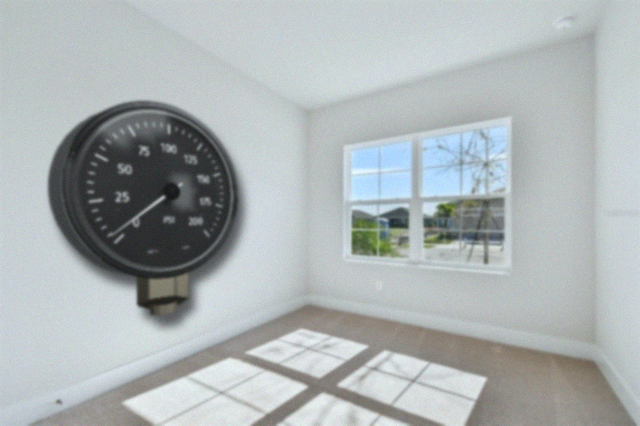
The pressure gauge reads 5 psi
